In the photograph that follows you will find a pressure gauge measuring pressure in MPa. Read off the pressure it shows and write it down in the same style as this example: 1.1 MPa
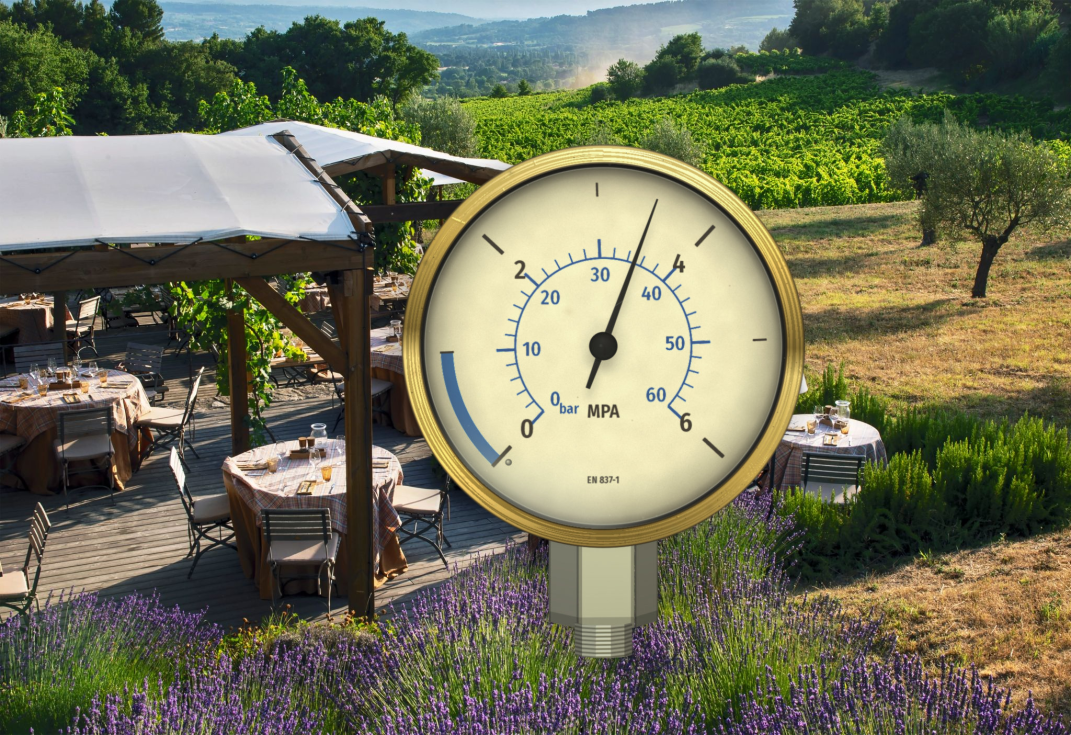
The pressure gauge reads 3.5 MPa
